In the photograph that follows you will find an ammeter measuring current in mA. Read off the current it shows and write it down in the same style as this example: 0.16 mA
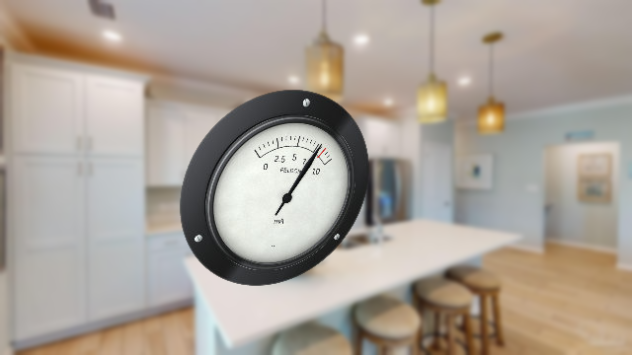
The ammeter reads 7.5 mA
